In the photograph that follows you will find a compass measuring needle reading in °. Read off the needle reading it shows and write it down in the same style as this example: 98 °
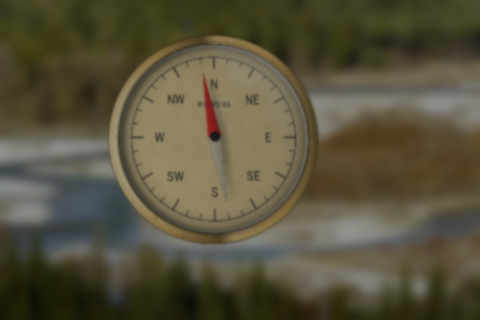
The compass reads 350 °
